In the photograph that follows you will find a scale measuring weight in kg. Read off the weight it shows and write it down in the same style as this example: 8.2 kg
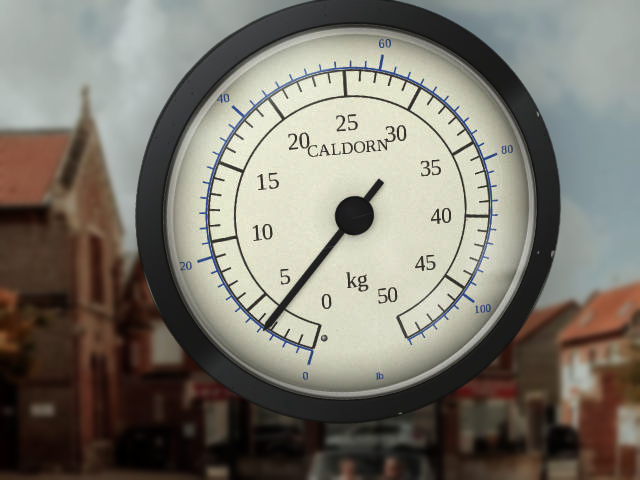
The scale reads 3.5 kg
